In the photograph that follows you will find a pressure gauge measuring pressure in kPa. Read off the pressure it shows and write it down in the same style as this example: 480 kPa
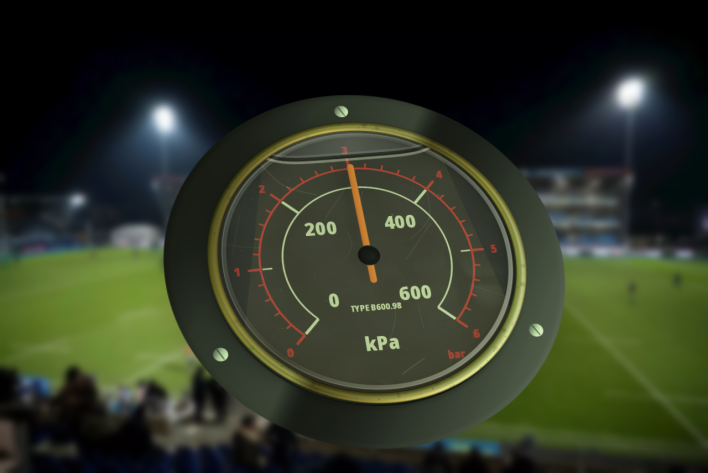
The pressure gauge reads 300 kPa
